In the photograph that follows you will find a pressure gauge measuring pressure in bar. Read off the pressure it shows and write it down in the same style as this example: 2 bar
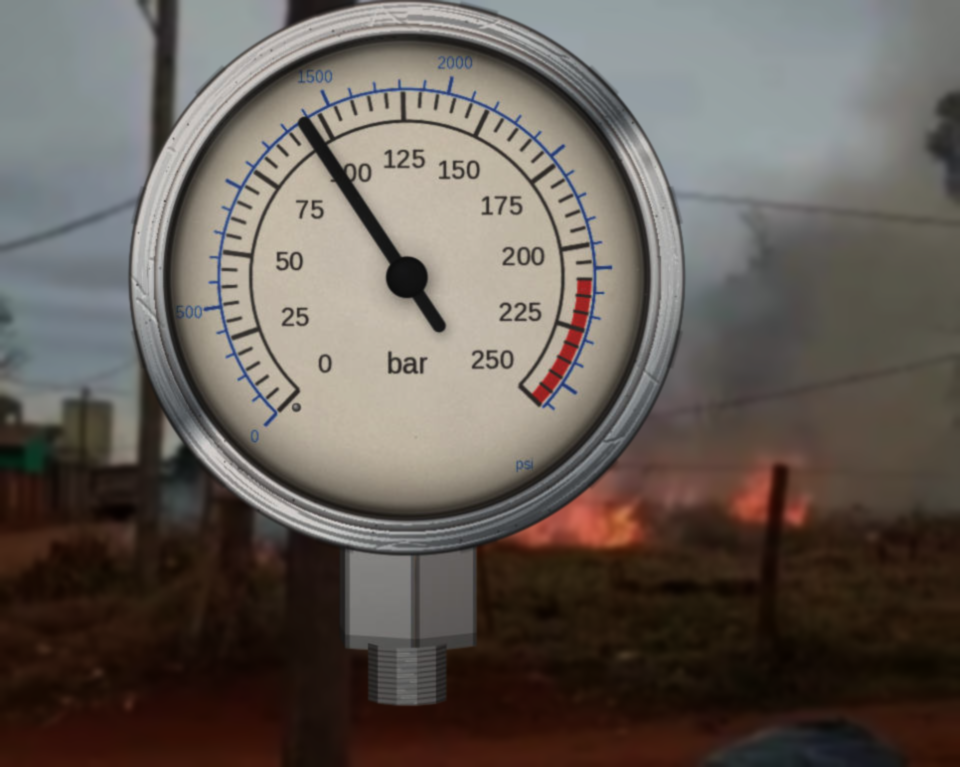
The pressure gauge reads 95 bar
